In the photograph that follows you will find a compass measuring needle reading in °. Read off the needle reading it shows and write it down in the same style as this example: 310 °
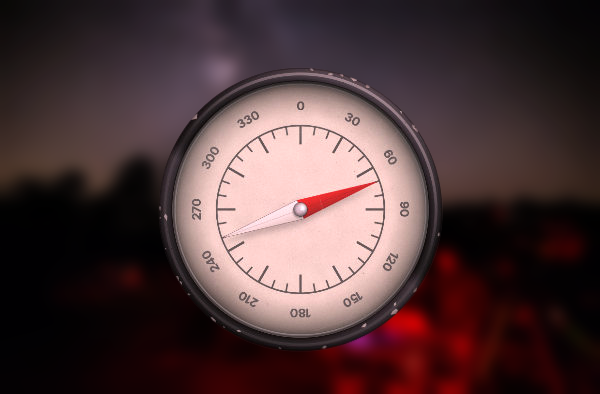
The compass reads 70 °
